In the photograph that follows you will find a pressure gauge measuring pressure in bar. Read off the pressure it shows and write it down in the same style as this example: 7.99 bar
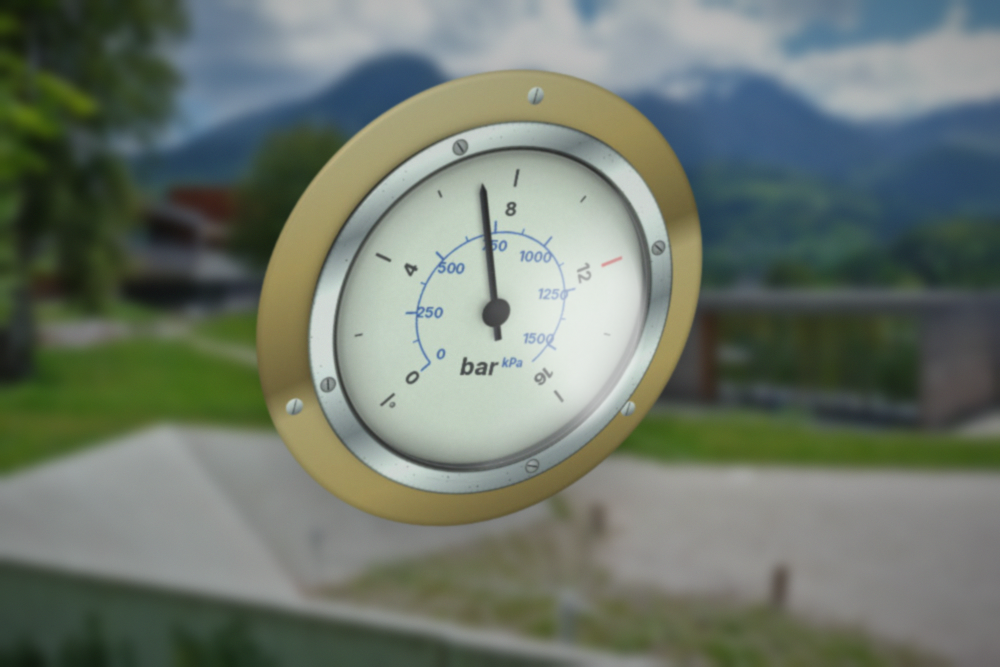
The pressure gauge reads 7 bar
